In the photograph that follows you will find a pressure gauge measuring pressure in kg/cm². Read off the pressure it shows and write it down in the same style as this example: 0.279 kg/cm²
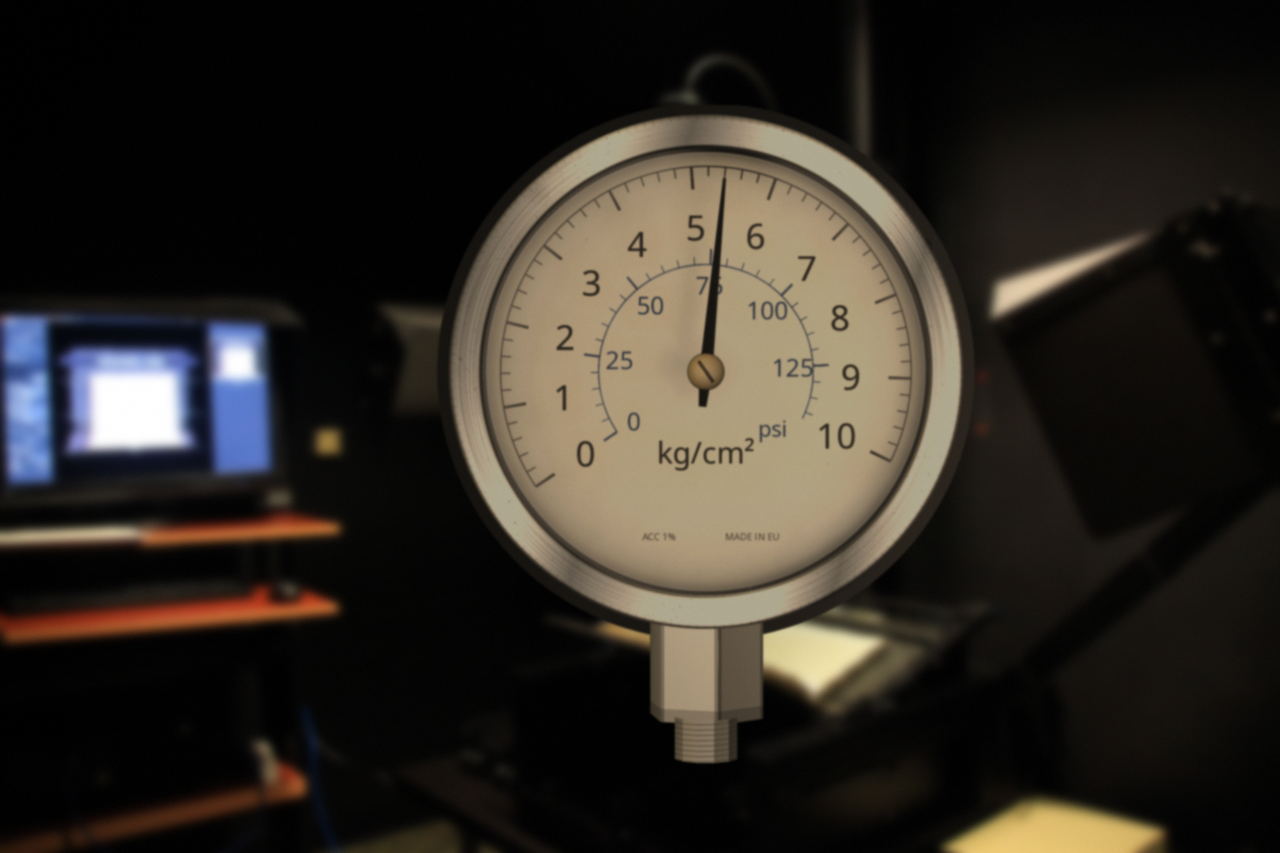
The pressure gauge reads 5.4 kg/cm²
